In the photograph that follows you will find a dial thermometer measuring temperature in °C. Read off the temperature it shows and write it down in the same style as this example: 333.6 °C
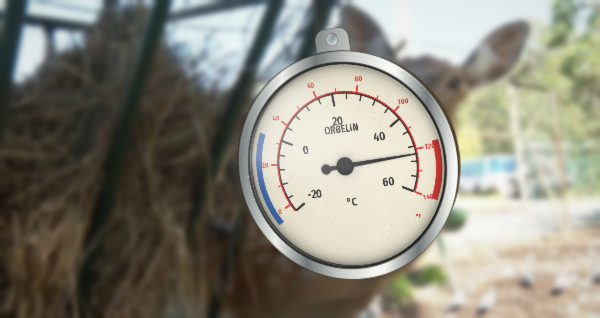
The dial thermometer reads 50 °C
